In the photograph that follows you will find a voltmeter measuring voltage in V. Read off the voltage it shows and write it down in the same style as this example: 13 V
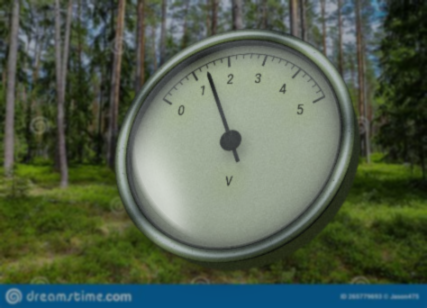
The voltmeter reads 1.4 V
